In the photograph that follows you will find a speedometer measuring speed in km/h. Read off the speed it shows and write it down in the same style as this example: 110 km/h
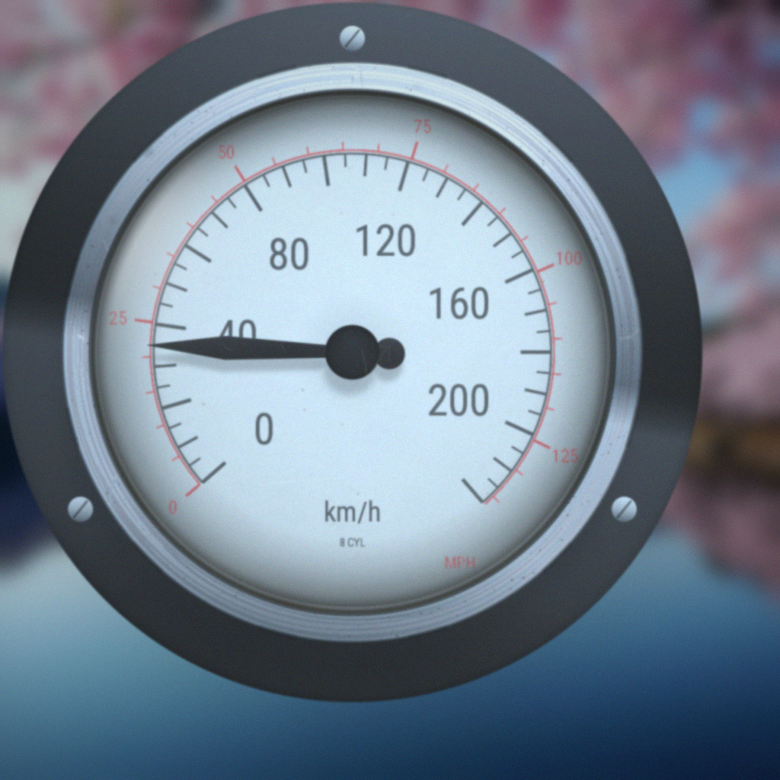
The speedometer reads 35 km/h
